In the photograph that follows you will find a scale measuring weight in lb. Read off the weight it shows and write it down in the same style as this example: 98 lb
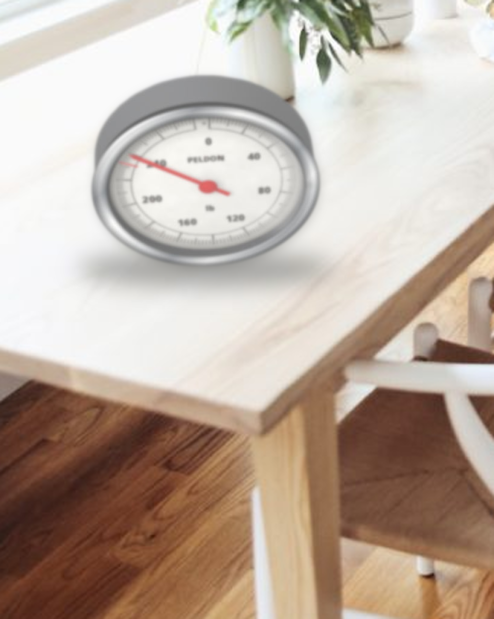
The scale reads 240 lb
